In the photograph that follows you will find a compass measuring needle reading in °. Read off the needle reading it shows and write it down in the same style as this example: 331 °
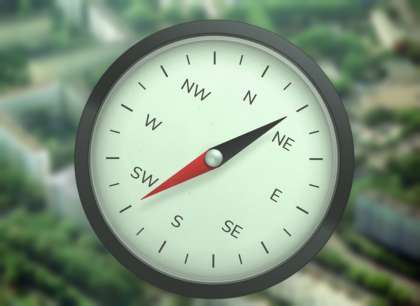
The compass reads 210 °
